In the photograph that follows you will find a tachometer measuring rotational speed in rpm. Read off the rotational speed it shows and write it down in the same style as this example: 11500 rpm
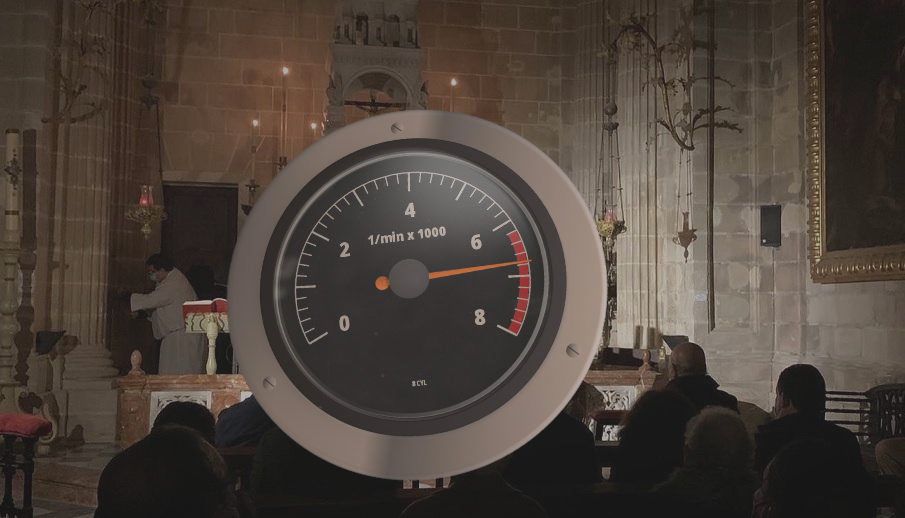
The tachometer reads 6800 rpm
